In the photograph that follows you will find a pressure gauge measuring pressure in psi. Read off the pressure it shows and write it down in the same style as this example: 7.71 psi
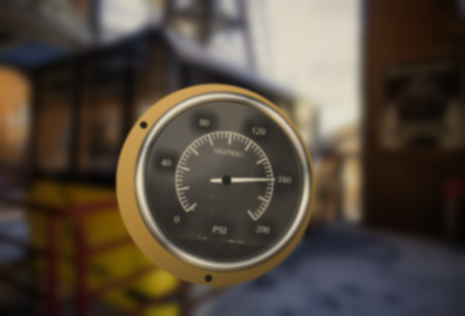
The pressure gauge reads 160 psi
